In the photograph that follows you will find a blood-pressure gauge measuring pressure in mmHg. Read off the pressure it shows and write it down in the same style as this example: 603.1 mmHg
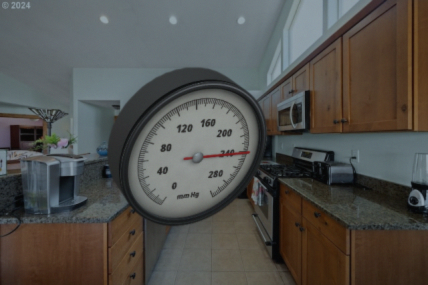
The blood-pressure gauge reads 240 mmHg
